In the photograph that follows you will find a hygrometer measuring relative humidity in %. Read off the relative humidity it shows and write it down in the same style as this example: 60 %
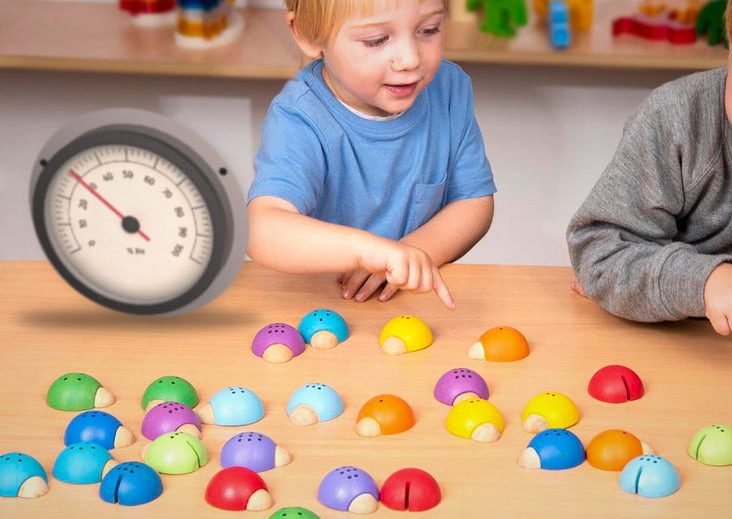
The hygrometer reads 30 %
